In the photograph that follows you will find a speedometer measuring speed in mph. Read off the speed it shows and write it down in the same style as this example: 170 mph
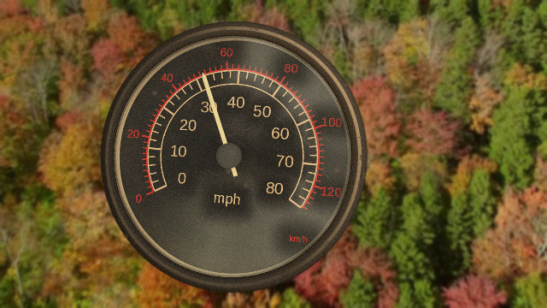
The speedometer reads 32 mph
